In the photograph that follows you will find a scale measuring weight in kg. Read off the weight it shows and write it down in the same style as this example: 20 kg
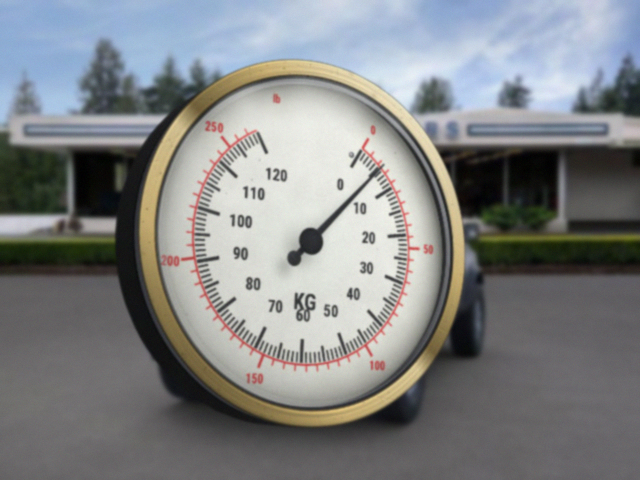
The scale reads 5 kg
